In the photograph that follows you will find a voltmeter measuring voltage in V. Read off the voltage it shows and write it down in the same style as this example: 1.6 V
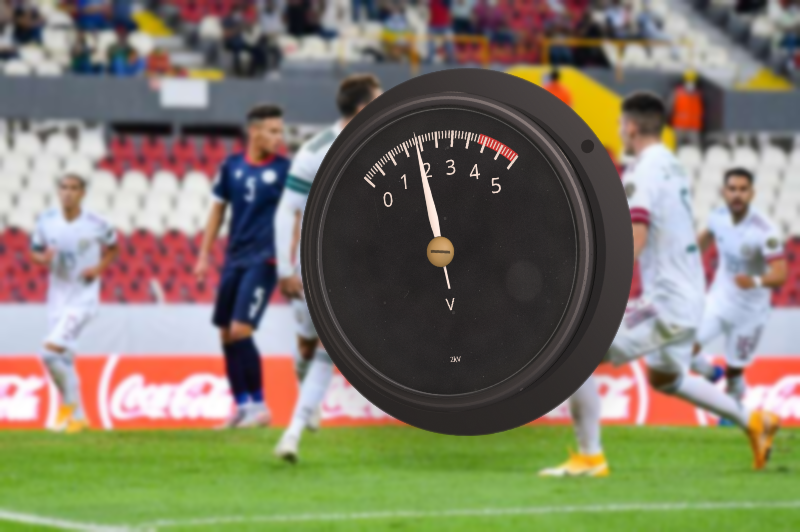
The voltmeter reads 2 V
